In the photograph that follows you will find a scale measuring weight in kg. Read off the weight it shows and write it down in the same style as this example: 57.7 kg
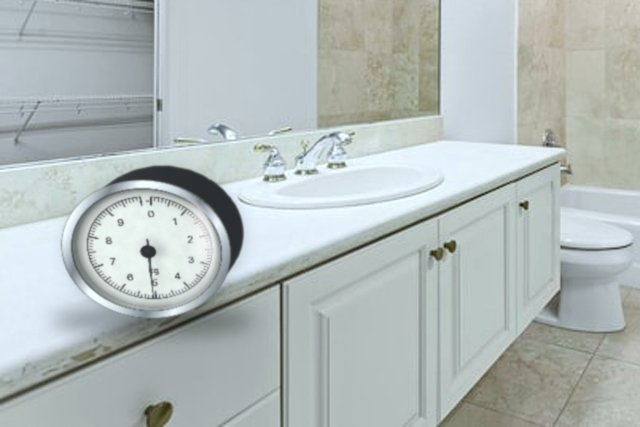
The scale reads 5 kg
